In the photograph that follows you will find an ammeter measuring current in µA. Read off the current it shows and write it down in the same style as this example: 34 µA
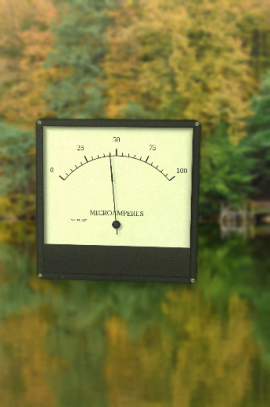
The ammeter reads 45 µA
